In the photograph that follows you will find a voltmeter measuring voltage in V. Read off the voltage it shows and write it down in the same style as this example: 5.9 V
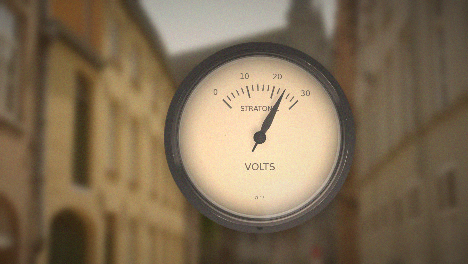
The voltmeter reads 24 V
